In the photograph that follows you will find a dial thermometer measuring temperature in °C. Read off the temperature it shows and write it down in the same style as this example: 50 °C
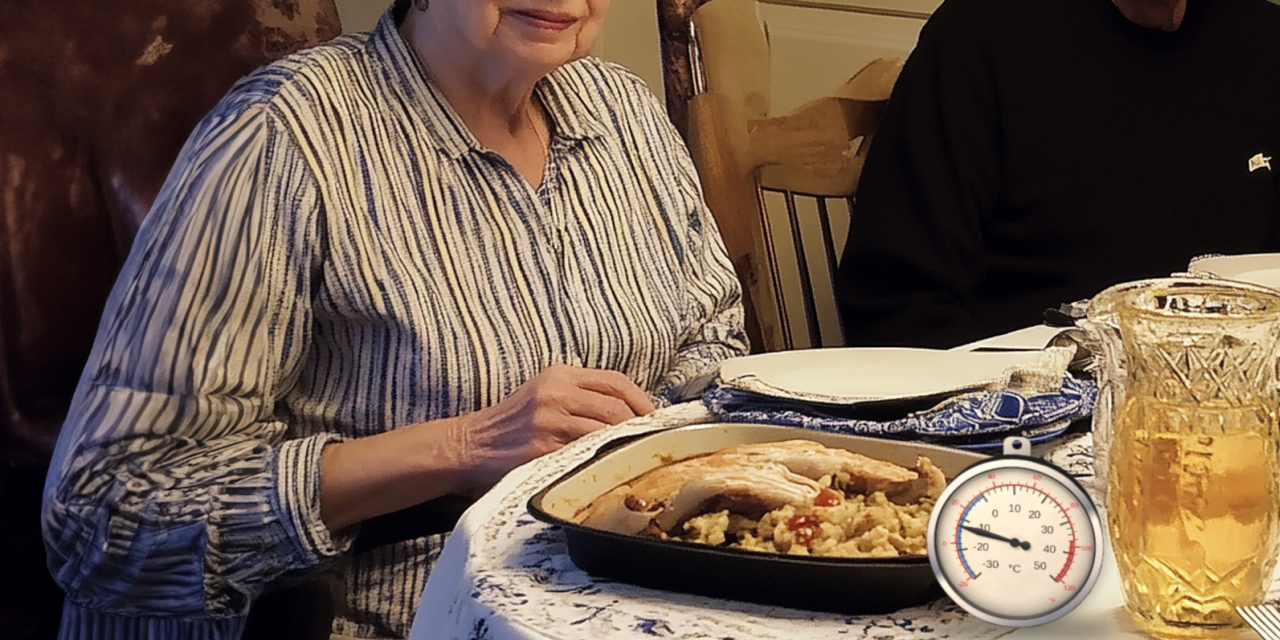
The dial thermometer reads -12 °C
